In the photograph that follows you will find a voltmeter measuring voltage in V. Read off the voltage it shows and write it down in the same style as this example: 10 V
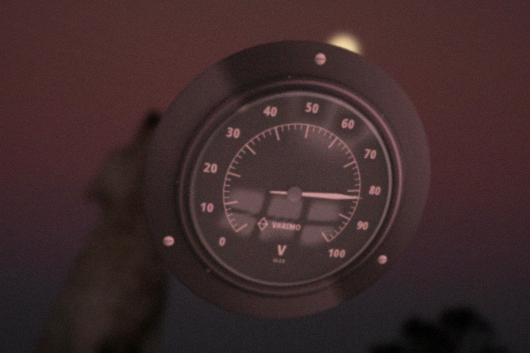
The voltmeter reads 82 V
